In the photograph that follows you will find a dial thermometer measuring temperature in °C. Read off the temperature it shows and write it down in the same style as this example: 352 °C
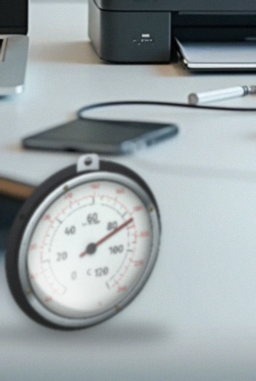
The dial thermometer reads 84 °C
